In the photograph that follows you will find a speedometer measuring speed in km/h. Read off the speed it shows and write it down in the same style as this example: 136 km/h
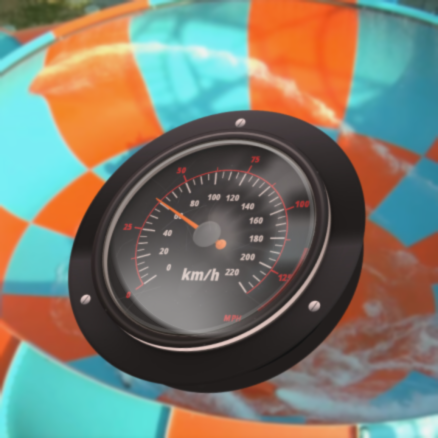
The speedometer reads 60 km/h
